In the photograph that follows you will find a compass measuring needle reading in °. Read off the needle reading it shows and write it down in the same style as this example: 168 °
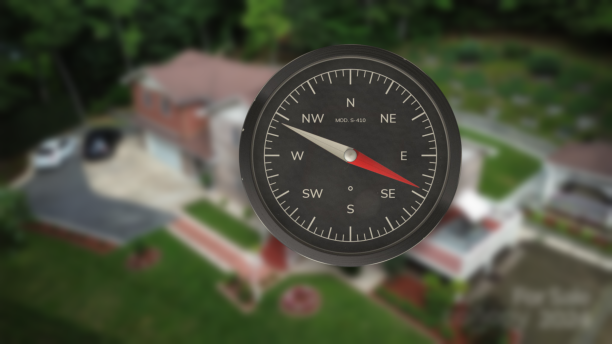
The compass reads 115 °
